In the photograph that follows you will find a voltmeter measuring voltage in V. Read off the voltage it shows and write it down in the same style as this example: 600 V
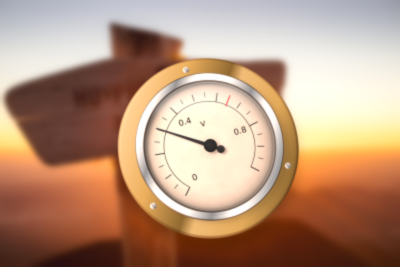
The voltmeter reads 0.3 V
